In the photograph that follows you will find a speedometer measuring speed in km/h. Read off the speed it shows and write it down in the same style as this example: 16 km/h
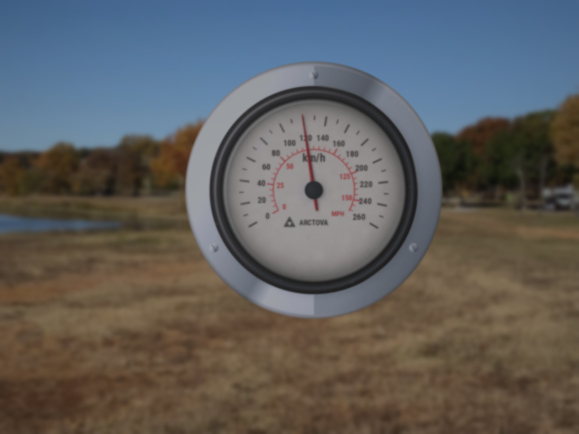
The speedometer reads 120 km/h
